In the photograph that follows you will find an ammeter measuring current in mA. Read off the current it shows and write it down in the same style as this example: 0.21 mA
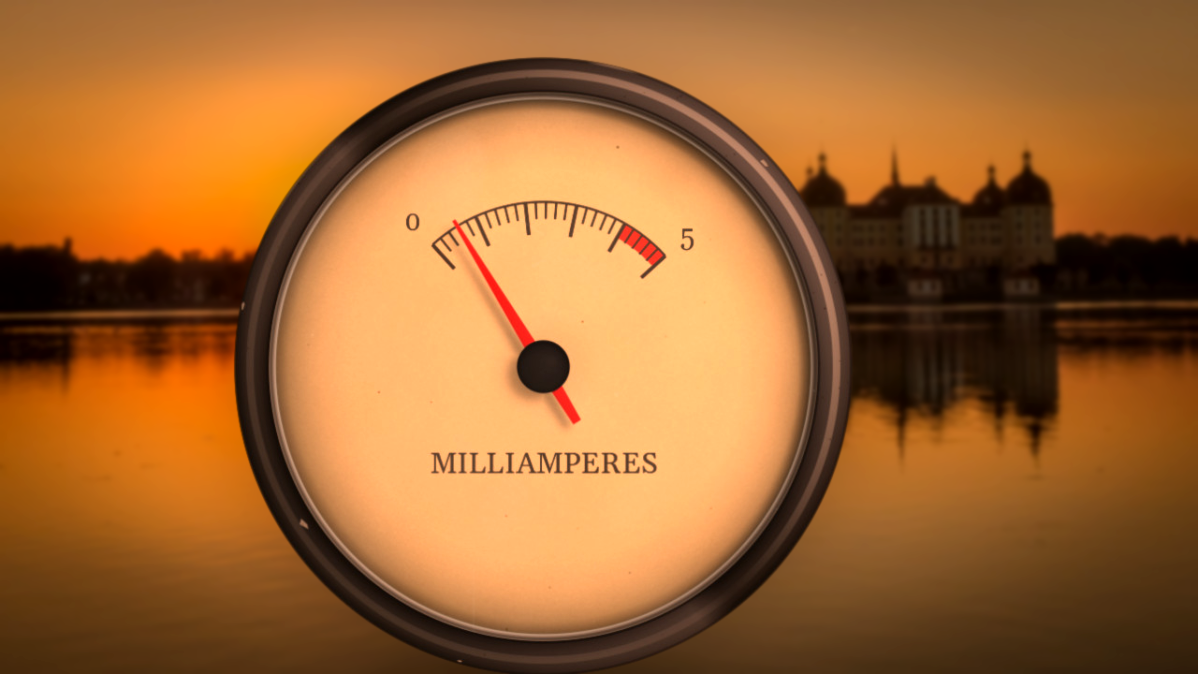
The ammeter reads 0.6 mA
